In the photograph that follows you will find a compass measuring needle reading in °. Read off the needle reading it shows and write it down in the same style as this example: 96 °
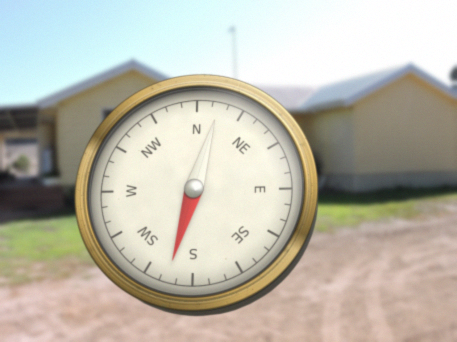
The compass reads 195 °
